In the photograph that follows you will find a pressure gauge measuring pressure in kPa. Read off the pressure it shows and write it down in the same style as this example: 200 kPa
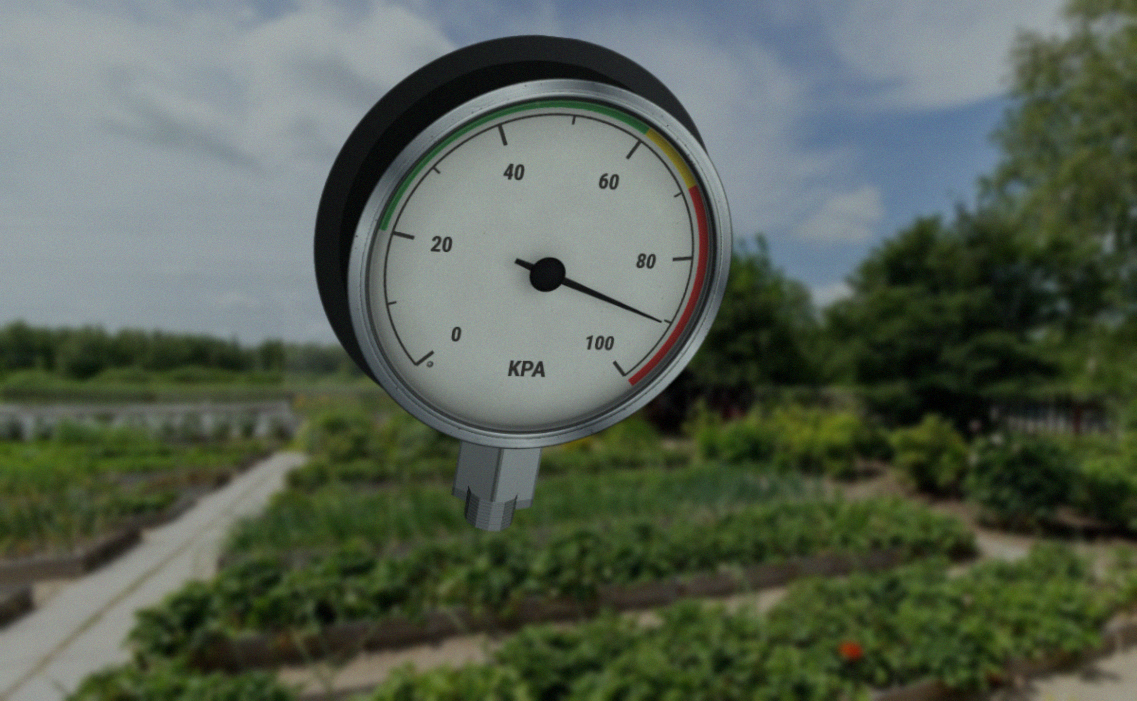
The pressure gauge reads 90 kPa
